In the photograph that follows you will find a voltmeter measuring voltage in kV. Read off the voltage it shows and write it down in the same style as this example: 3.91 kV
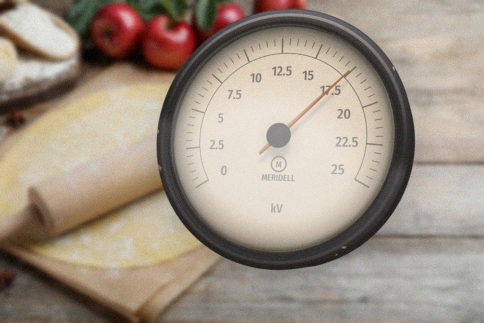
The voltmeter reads 17.5 kV
